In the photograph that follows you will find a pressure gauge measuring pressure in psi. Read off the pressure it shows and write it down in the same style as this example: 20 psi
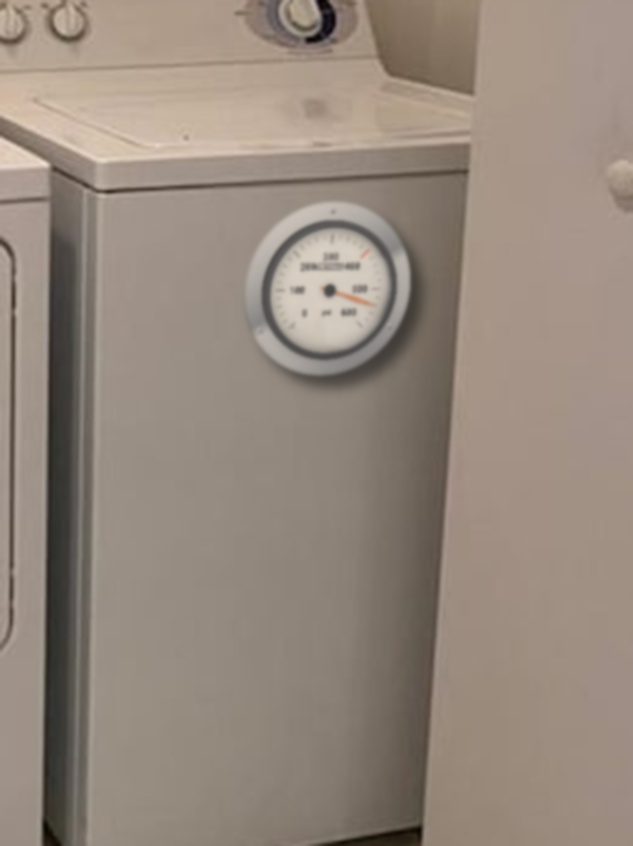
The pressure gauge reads 540 psi
